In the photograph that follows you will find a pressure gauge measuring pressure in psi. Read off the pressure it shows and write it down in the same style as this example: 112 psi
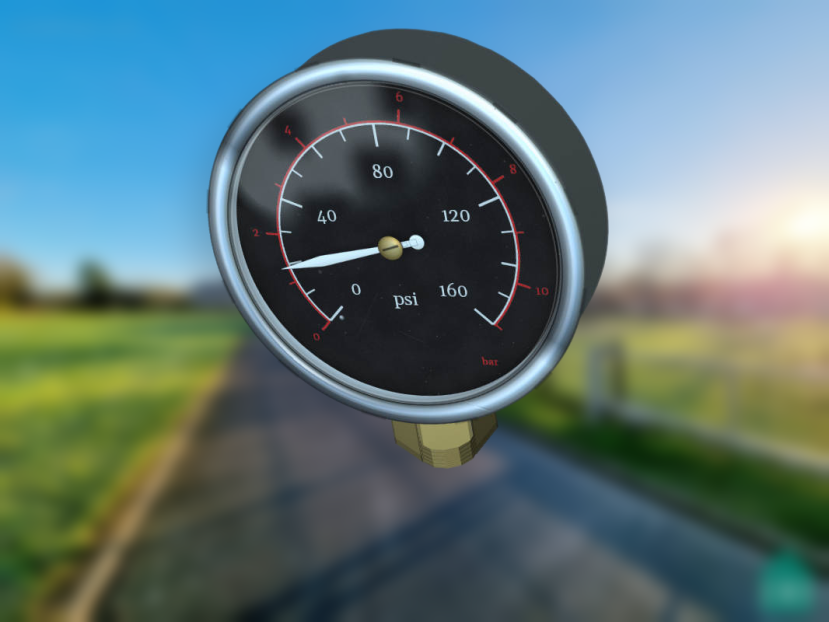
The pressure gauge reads 20 psi
